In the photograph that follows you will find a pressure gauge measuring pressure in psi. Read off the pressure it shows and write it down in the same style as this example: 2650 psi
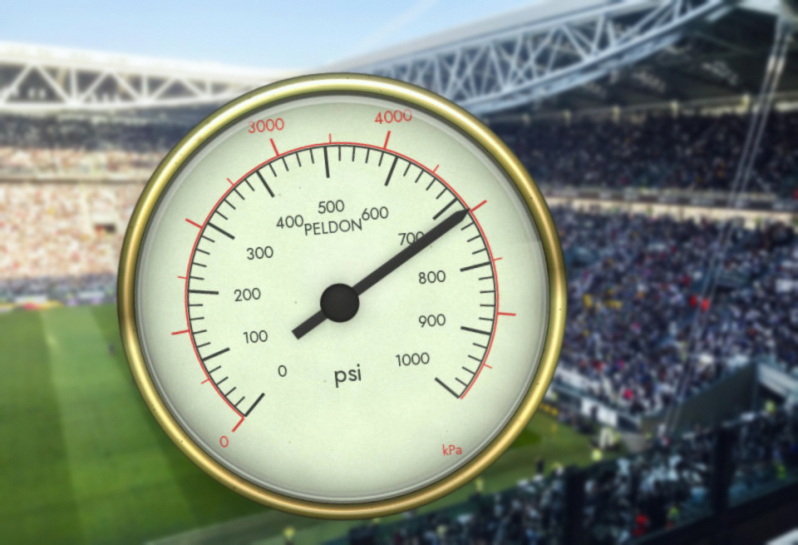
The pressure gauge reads 720 psi
